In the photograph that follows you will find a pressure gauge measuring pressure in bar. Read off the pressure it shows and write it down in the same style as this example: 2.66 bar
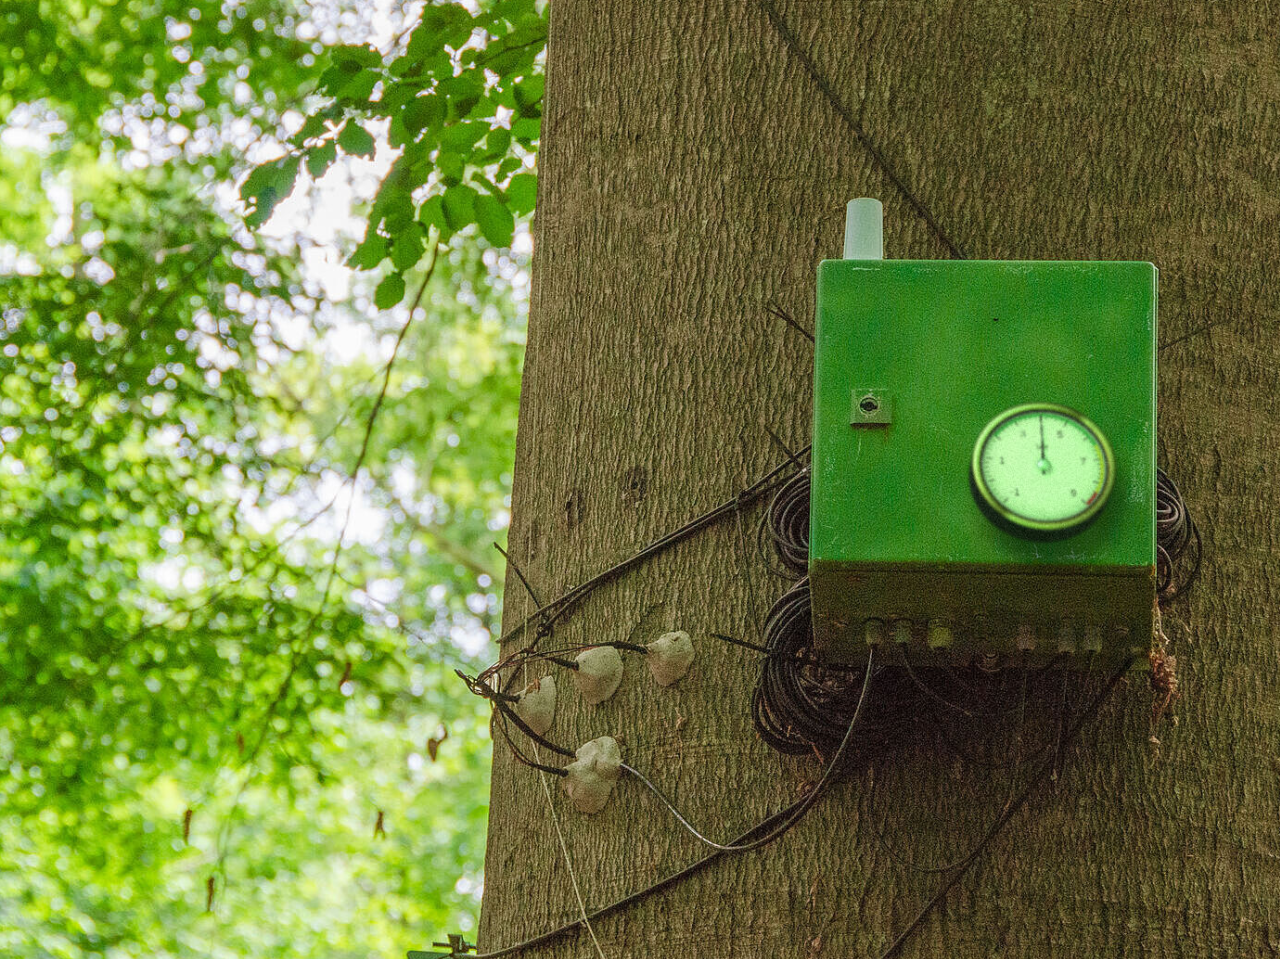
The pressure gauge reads 4 bar
